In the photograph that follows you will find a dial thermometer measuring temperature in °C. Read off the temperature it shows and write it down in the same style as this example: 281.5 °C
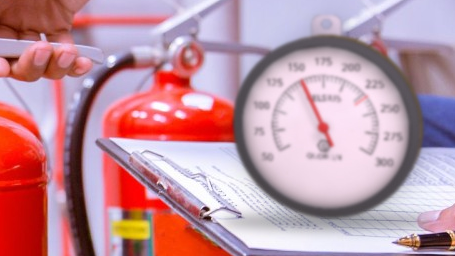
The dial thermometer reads 150 °C
